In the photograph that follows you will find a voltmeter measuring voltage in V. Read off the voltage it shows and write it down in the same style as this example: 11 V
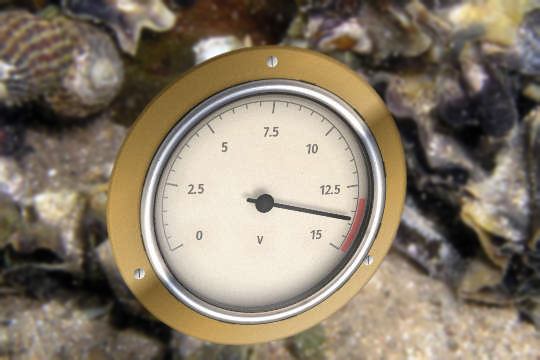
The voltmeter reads 13.75 V
